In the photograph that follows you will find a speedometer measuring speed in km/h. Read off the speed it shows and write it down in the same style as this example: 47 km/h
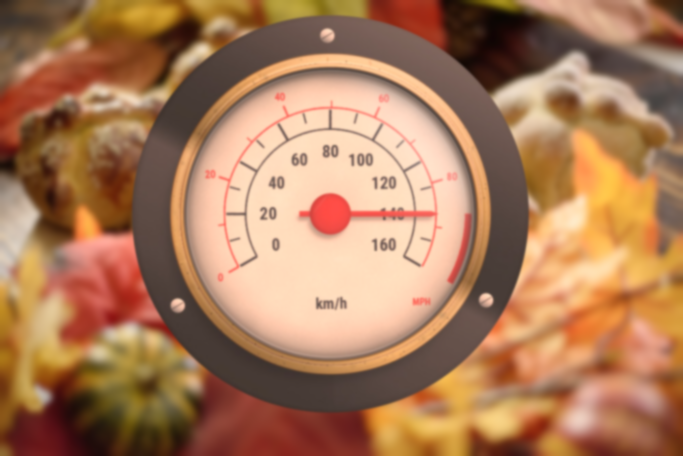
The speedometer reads 140 km/h
